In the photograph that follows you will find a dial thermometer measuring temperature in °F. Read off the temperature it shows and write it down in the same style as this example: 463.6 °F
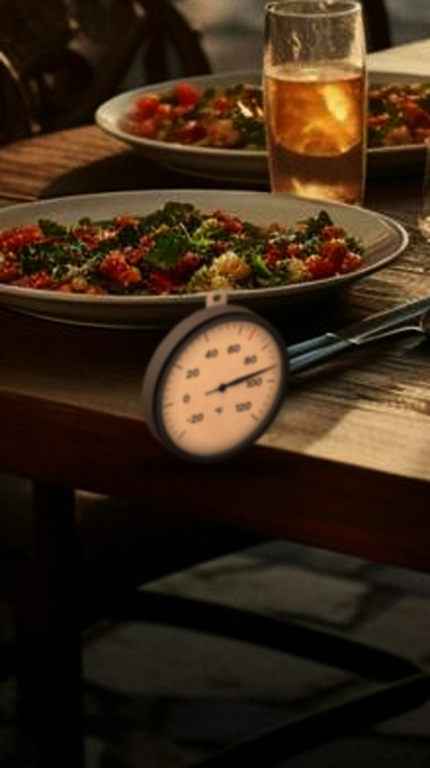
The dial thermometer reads 92 °F
